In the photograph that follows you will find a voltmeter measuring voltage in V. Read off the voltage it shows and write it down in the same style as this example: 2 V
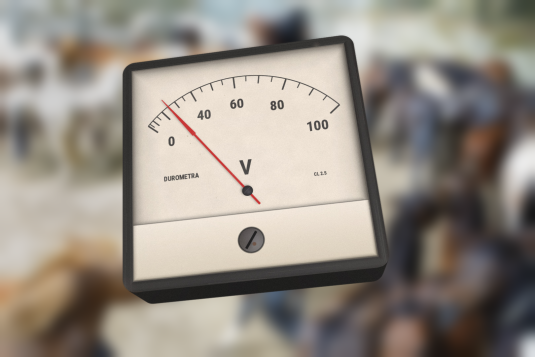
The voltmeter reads 25 V
